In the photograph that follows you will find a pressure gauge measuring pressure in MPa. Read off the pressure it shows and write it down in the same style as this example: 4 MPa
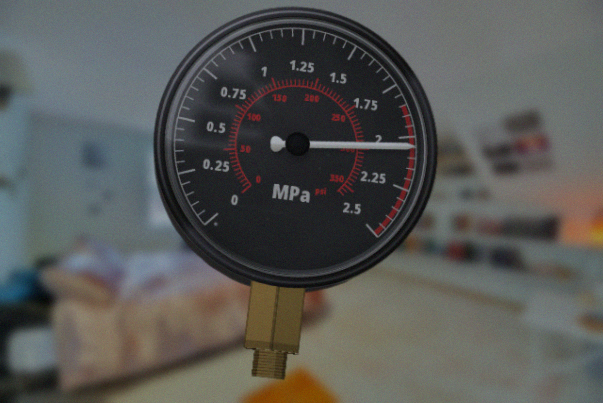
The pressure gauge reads 2.05 MPa
